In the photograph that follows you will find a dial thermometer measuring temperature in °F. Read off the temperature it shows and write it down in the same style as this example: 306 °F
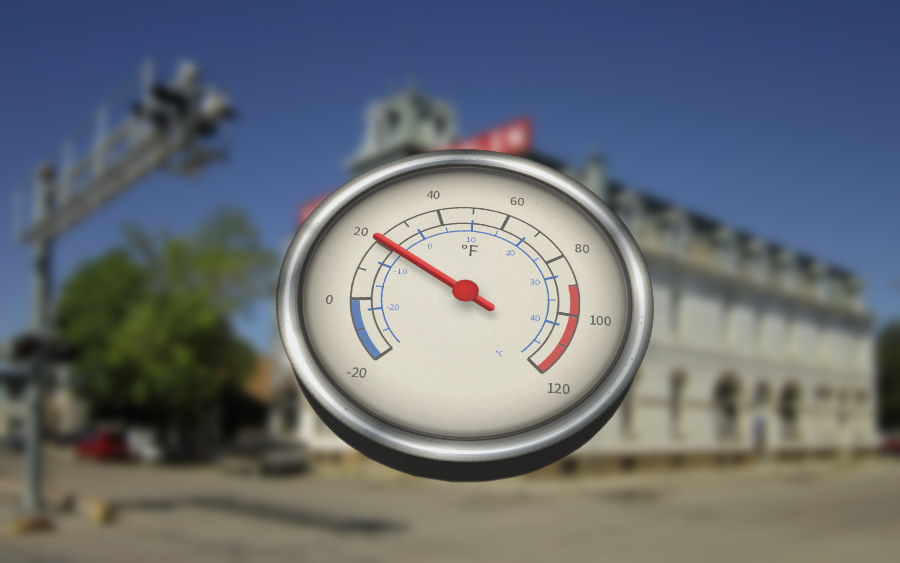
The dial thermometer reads 20 °F
